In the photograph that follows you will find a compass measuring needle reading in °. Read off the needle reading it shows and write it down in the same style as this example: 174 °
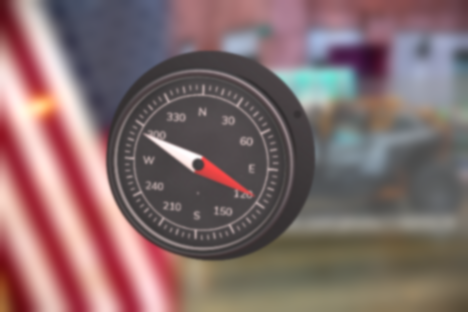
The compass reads 115 °
